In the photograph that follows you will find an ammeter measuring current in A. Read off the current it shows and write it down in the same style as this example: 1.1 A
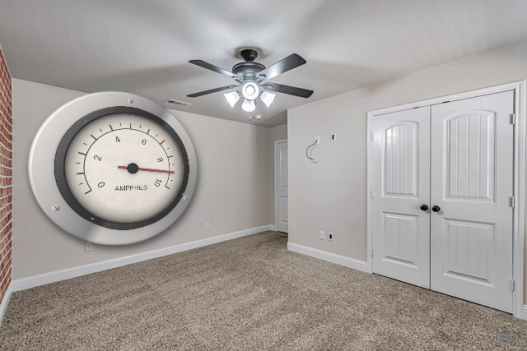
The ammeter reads 9 A
